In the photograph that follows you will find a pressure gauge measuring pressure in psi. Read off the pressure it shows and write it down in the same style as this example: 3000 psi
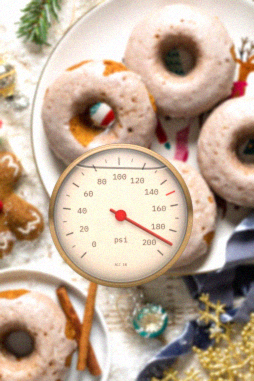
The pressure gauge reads 190 psi
